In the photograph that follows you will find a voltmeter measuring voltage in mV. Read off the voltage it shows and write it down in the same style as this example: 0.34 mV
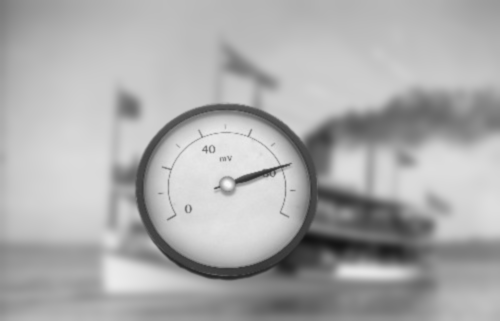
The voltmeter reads 80 mV
